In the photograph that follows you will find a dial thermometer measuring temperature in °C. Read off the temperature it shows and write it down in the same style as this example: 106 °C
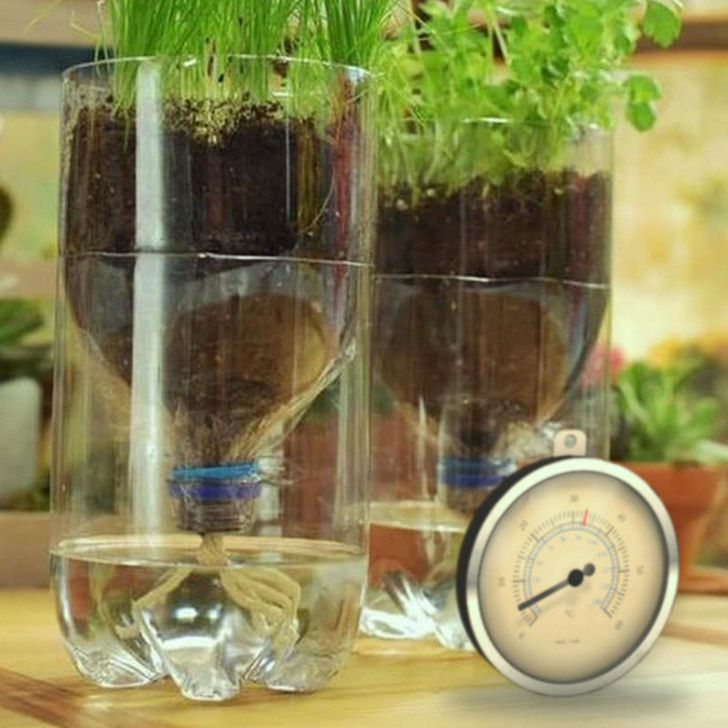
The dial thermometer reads 5 °C
